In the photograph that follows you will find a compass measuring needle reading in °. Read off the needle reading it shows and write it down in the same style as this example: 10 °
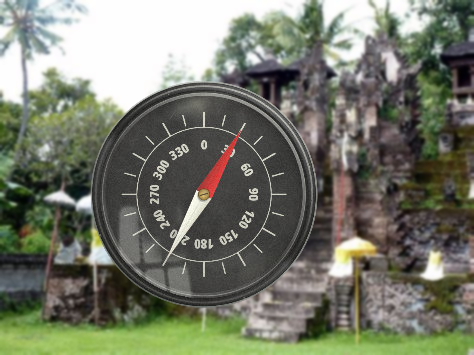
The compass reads 30 °
